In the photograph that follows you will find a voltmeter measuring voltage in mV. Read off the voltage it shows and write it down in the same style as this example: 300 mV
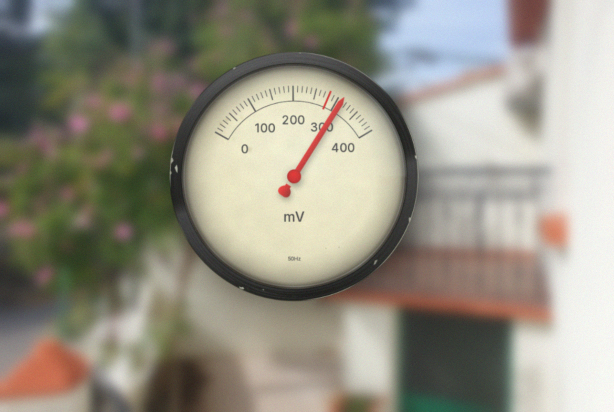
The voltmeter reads 310 mV
